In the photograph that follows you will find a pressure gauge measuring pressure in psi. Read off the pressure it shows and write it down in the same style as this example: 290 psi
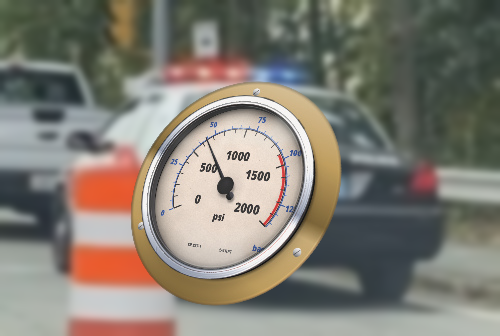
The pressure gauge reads 650 psi
